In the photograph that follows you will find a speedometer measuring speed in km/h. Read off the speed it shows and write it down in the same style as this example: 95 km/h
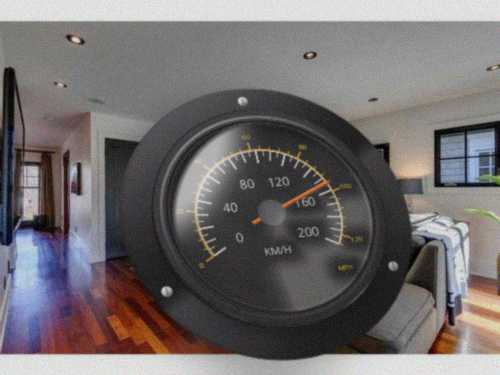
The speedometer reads 155 km/h
